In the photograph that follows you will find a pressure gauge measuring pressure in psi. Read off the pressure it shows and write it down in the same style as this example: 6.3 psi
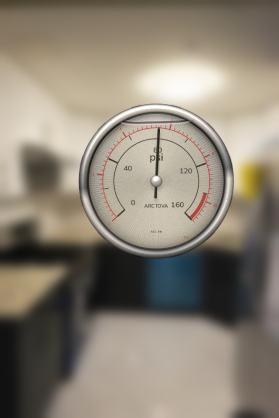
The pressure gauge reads 80 psi
